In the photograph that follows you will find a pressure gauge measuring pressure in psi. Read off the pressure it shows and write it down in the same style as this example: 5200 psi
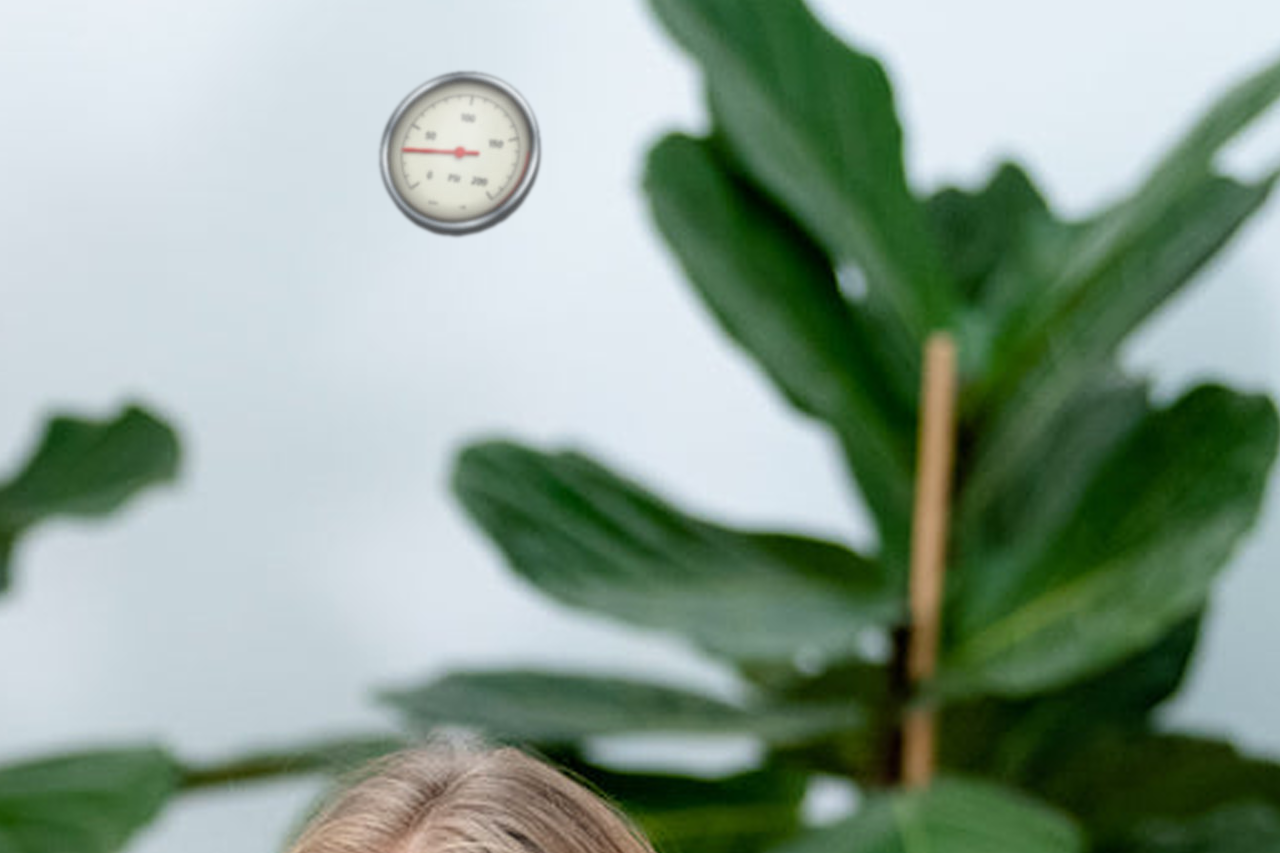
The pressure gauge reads 30 psi
